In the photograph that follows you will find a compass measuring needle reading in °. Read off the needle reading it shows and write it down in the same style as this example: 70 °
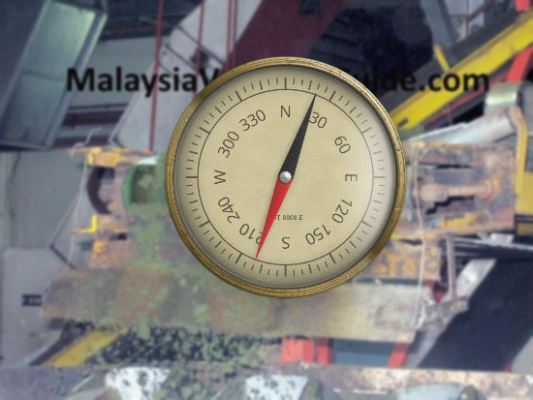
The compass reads 200 °
